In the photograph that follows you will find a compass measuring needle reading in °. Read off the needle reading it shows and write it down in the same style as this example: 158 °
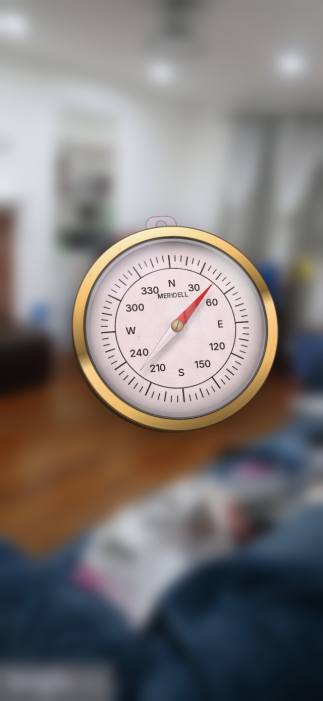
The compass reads 45 °
